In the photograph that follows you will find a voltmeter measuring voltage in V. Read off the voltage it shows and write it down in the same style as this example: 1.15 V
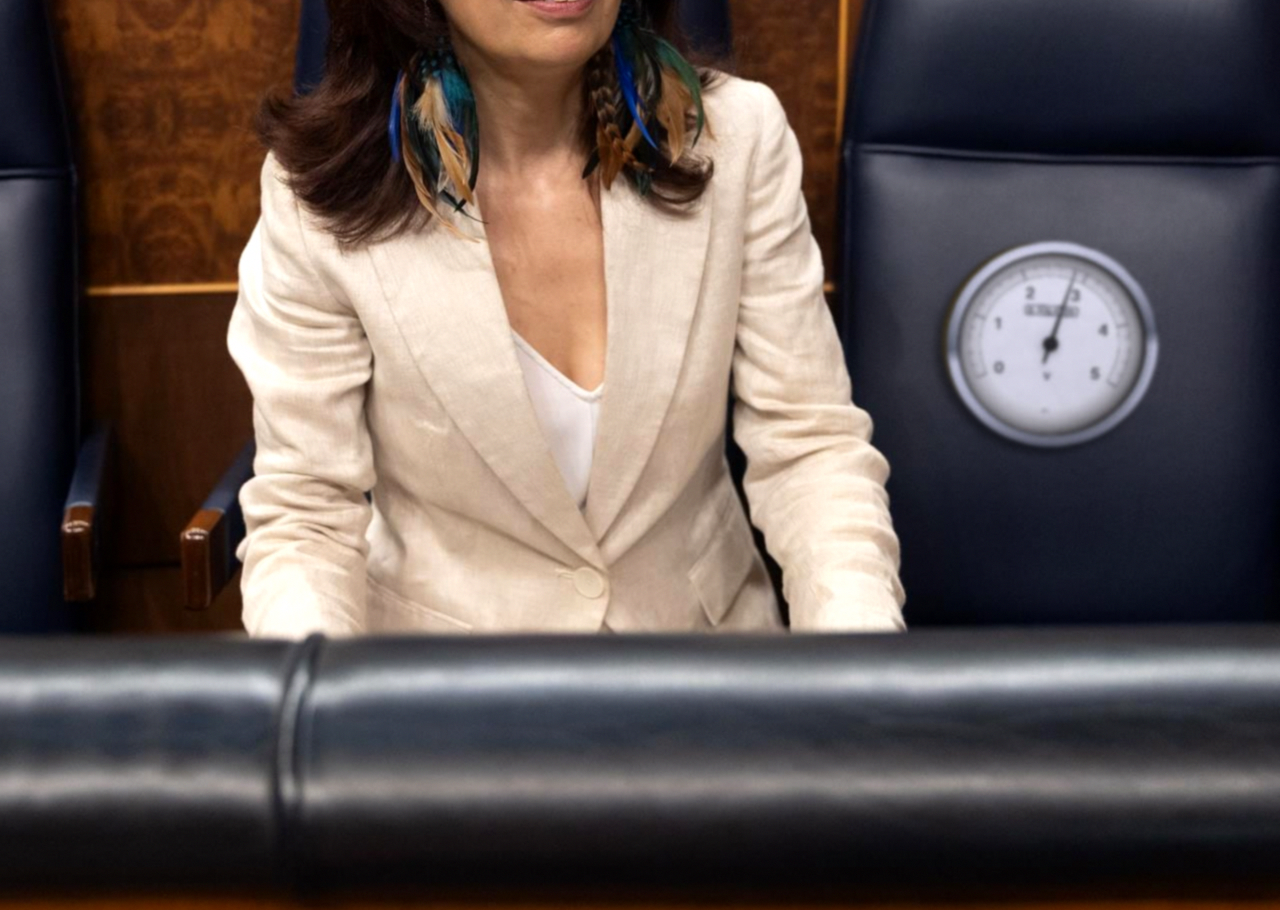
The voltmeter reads 2.8 V
